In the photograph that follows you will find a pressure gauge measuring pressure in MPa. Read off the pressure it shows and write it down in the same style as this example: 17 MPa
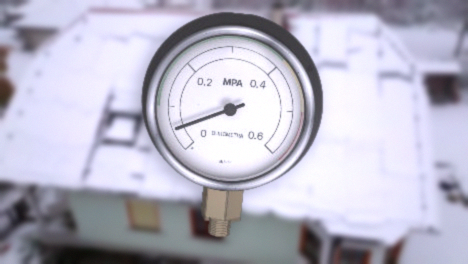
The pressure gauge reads 0.05 MPa
